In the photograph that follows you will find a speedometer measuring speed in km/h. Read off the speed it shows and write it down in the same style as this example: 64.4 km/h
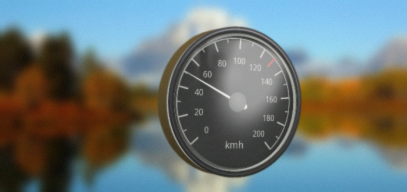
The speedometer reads 50 km/h
